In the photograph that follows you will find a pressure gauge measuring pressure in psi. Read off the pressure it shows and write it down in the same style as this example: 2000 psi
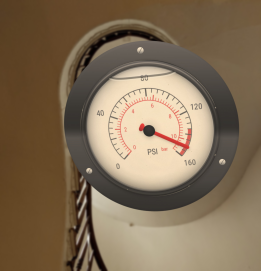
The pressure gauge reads 150 psi
